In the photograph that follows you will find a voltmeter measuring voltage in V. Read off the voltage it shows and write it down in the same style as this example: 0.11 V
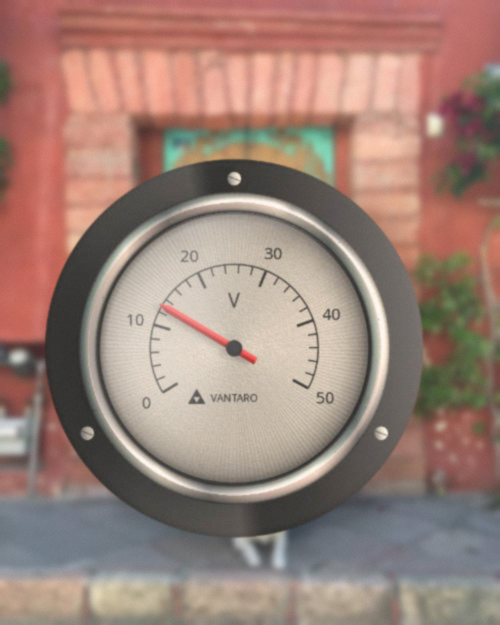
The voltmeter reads 13 V
